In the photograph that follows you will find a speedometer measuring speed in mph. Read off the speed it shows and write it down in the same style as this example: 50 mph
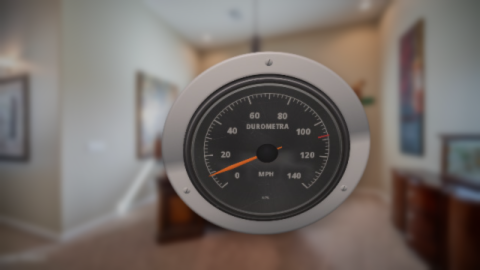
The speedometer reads 10 mph
